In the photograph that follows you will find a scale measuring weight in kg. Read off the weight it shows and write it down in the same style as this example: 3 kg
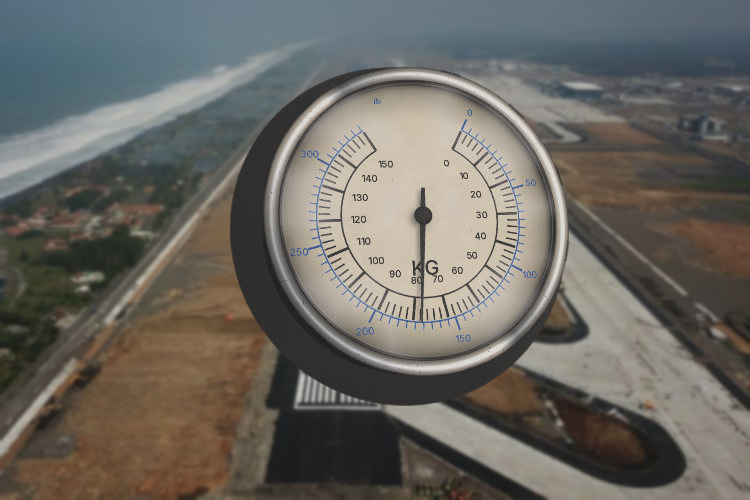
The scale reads 78 kg
